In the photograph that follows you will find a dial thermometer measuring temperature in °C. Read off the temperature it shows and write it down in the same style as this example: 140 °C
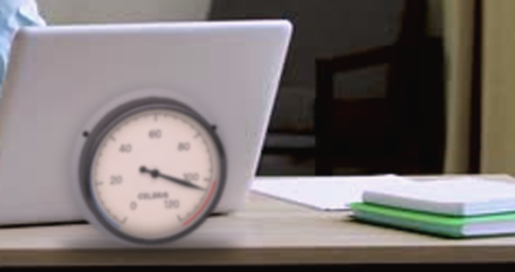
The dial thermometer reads 104 °C
